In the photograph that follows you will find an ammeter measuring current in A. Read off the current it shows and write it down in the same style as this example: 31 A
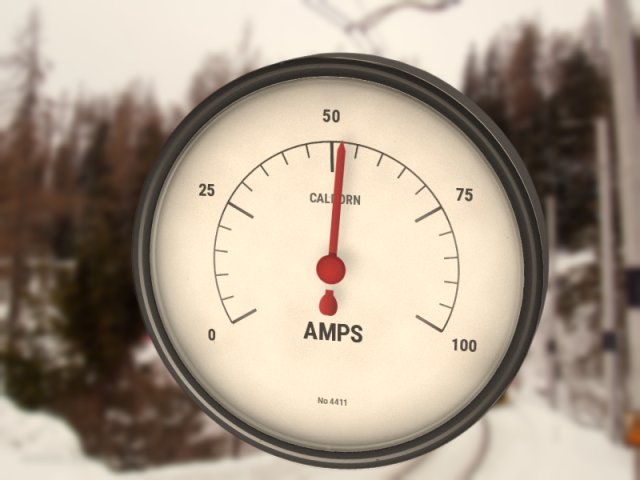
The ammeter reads 52.5 A
